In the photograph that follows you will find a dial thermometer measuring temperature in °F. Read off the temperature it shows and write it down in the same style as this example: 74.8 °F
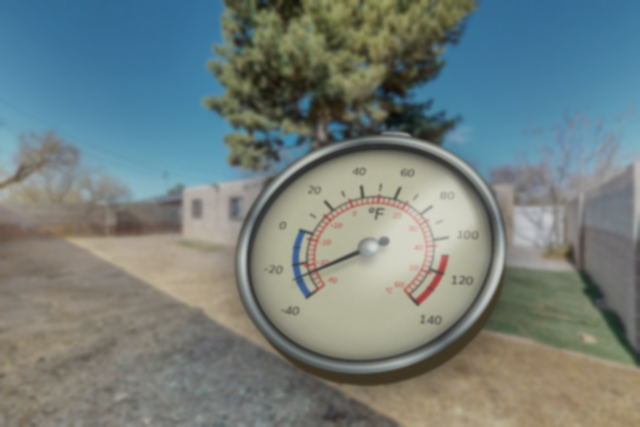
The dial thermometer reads -30 °F
